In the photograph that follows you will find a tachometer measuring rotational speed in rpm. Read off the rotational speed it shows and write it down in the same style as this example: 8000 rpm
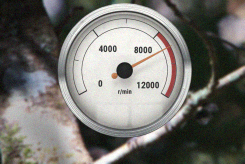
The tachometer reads 9000 rpm
